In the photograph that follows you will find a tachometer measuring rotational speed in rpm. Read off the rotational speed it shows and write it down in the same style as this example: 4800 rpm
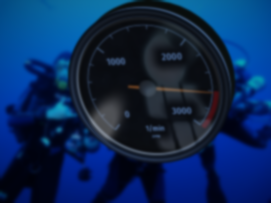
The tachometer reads 2600 rpm
